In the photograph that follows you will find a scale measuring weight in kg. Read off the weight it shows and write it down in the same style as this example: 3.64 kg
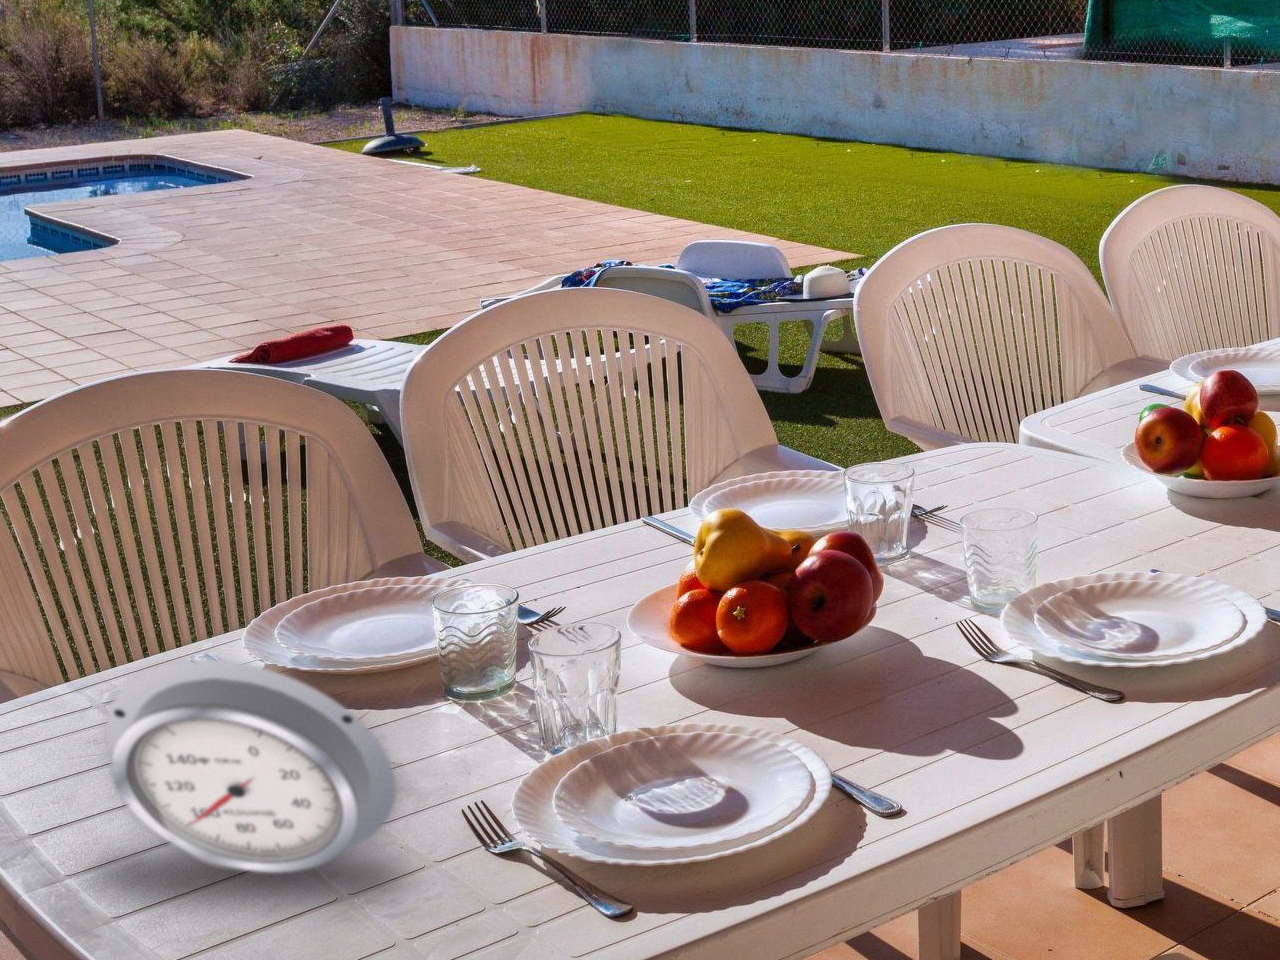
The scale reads 100 kg
